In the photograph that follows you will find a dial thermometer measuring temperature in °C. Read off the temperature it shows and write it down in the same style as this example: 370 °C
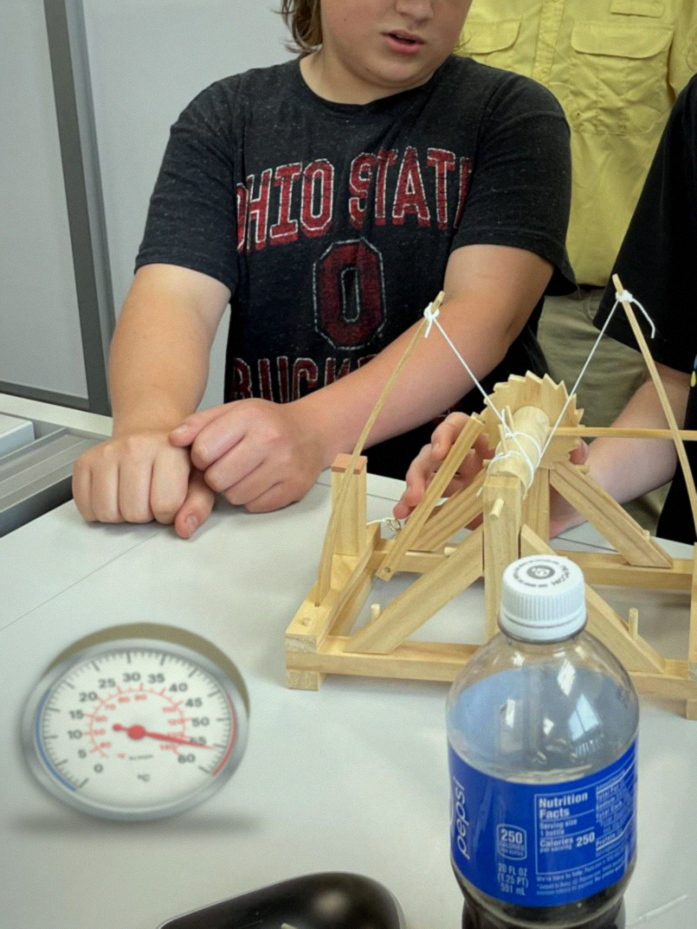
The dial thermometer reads 55 °C
